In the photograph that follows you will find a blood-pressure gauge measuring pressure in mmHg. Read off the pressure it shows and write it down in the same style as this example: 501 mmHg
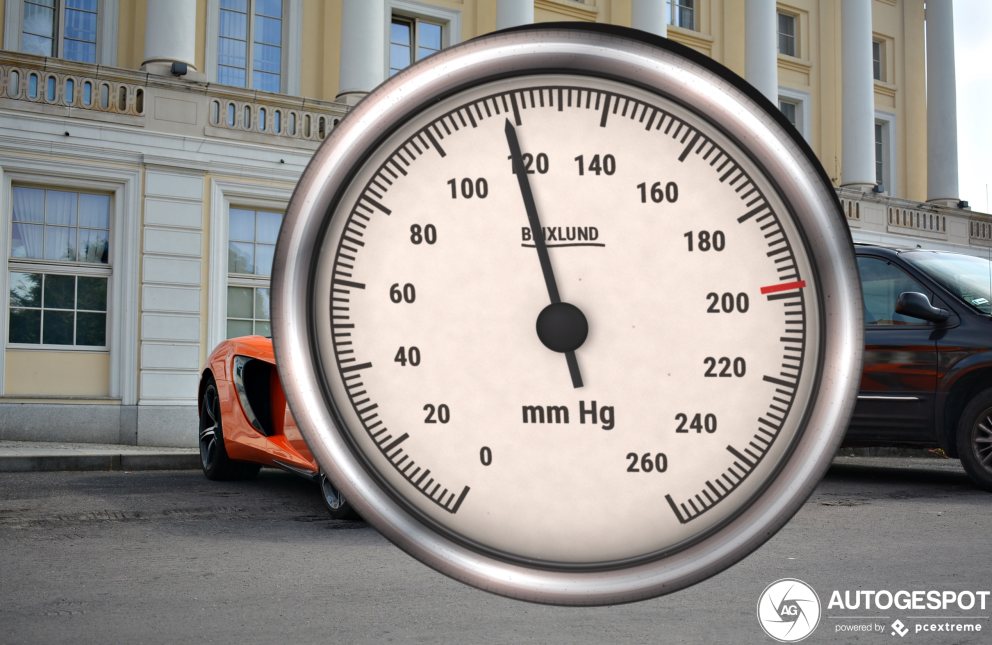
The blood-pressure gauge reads 118 mmHg
